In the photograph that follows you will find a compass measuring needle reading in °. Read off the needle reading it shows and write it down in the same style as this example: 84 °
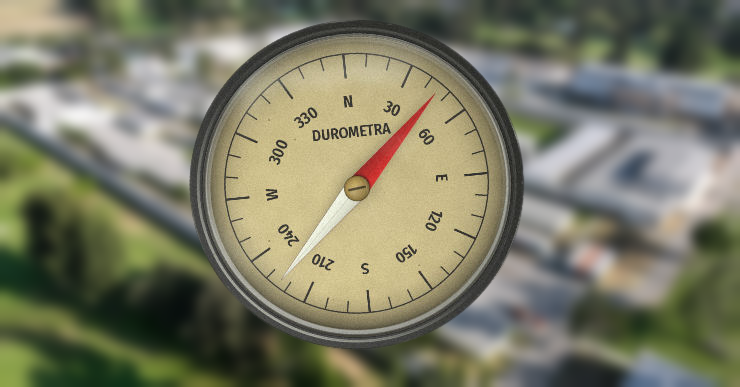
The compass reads 45 °
